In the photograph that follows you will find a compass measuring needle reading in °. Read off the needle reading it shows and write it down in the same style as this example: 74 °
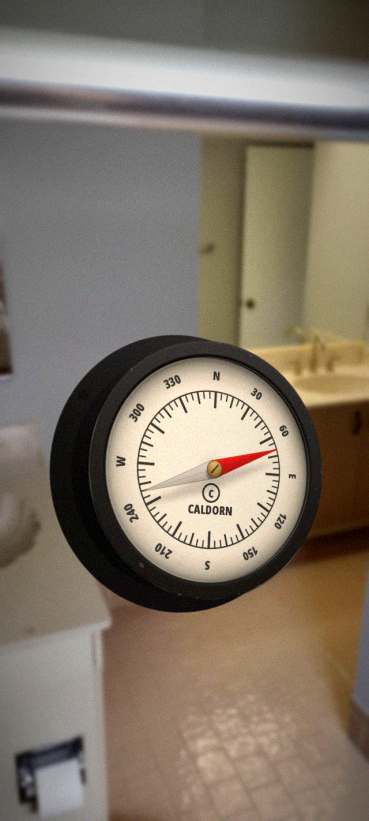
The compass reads 70 °
